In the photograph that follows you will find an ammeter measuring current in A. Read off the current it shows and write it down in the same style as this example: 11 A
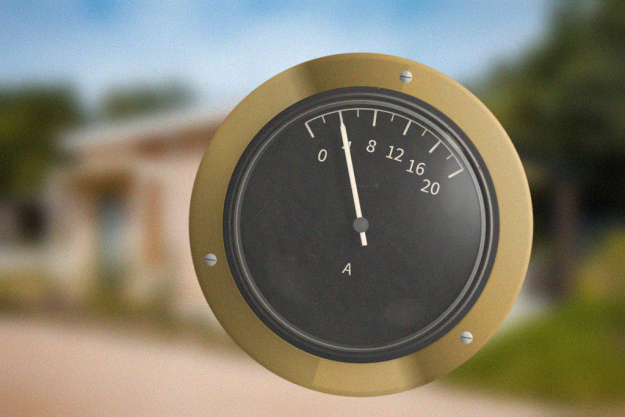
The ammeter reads 4 A
